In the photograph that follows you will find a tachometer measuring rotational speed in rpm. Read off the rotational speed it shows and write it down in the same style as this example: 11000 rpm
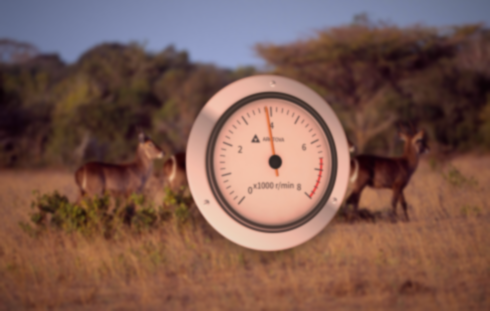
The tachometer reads 3800 rpm
